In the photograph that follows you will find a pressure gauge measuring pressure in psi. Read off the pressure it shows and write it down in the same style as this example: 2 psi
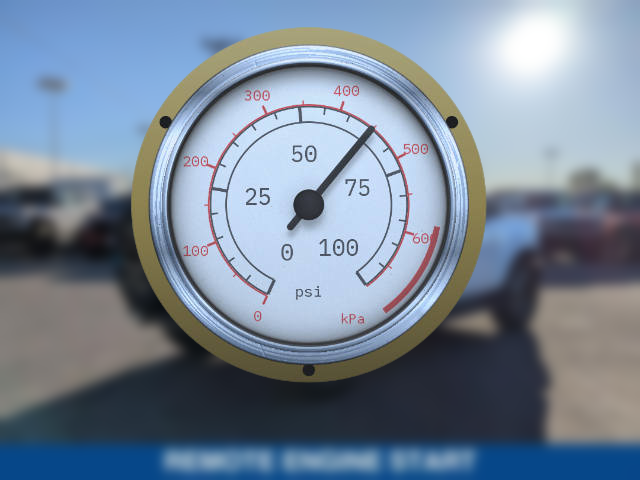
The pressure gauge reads 65 psi
